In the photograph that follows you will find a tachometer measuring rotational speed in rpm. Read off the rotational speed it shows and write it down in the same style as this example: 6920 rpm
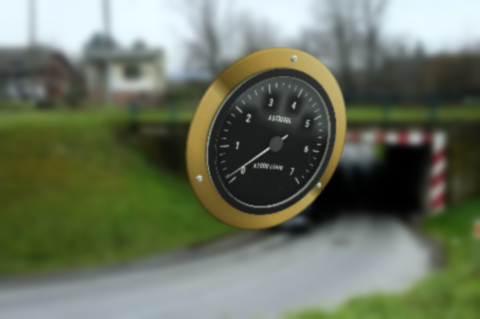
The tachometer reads 200 rpm
